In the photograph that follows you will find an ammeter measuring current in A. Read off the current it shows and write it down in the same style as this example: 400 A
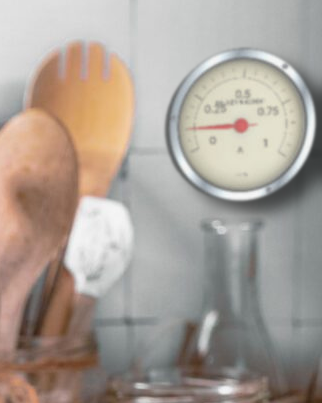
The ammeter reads 0.1 A
